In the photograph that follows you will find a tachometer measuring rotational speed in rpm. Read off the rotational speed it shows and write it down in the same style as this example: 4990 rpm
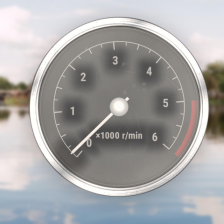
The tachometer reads 125 rpm
